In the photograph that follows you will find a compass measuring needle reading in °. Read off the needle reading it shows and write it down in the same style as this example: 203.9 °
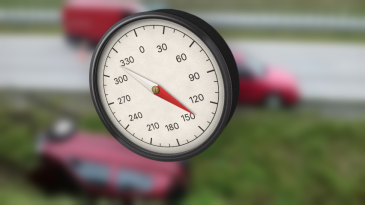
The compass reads 140 °
